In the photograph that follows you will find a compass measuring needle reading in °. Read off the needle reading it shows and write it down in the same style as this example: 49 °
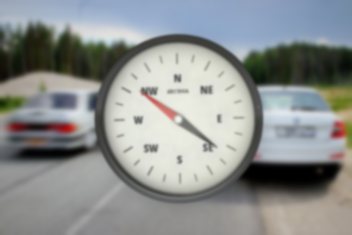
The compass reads 307.5 °
